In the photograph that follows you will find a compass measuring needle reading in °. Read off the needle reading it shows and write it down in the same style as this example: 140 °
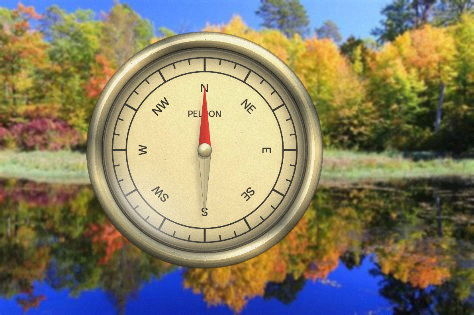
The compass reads 0 °
